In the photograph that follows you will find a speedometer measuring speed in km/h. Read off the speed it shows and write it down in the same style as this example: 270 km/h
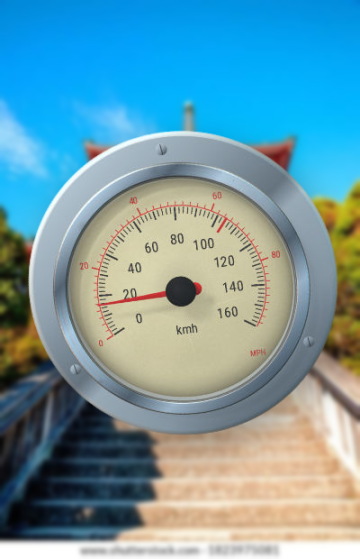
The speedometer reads 16 km/h
